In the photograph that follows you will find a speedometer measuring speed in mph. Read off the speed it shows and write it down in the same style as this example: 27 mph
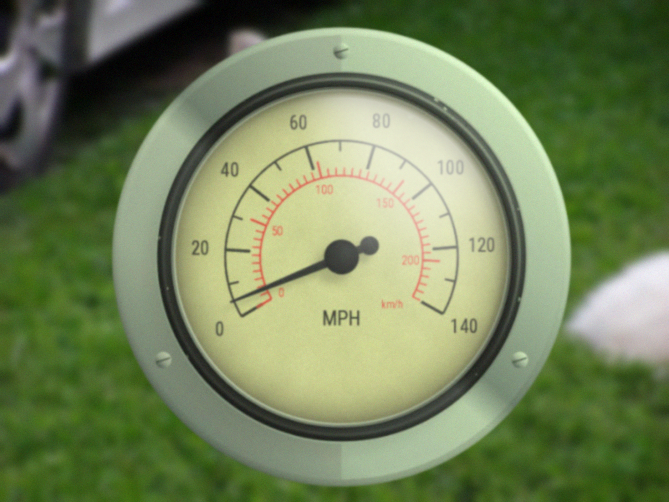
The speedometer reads 5 mph
